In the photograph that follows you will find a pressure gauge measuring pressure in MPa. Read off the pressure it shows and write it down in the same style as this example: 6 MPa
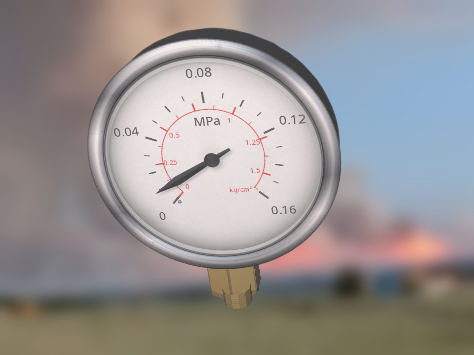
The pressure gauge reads 0.01 MPa
